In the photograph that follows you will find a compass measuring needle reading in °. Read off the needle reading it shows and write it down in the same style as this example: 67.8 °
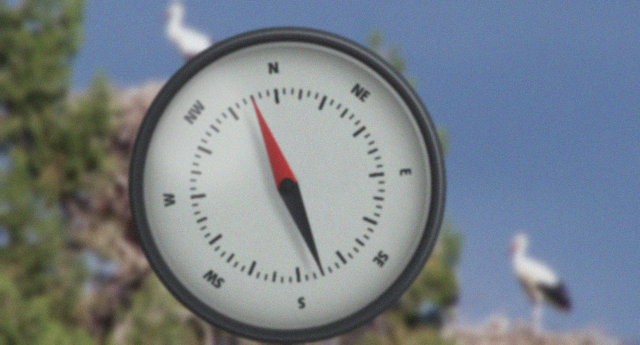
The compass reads 345 °
